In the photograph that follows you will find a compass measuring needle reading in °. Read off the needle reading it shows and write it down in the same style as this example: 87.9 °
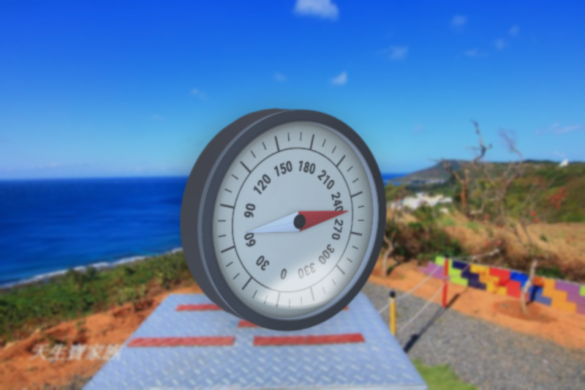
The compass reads 250 °
